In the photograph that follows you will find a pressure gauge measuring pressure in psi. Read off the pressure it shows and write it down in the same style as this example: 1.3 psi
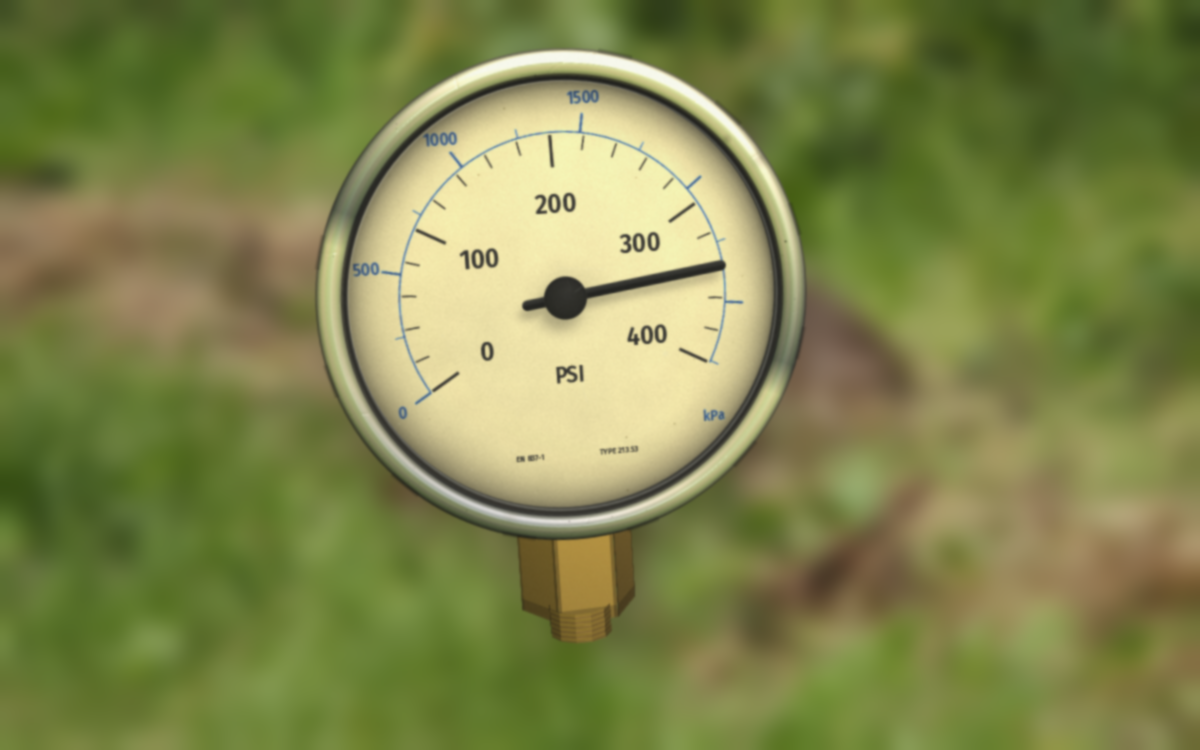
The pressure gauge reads 340 psi
